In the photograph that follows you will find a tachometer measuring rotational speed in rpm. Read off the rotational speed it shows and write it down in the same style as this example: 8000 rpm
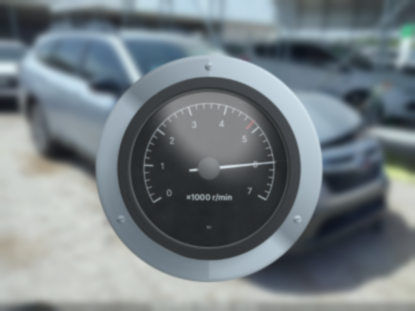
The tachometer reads 6000 rpm
